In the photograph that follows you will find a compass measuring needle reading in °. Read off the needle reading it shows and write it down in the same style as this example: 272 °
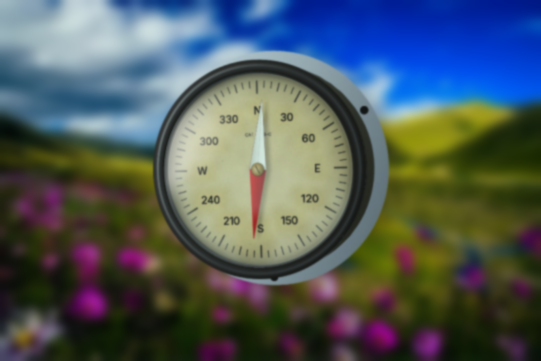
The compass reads 185 °
